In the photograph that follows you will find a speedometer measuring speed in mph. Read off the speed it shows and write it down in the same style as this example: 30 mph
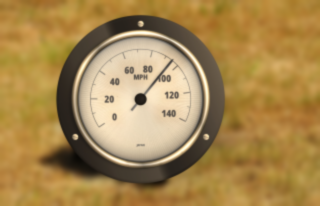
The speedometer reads 95 mph
